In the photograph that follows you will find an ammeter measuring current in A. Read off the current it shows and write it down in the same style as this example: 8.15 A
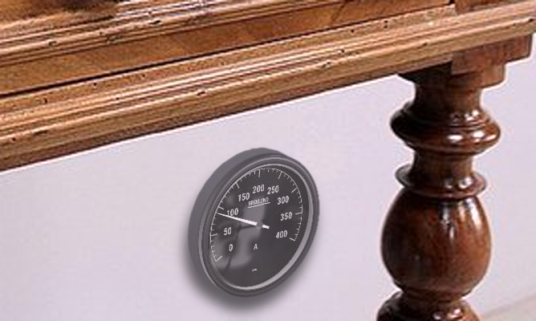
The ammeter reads 90 A
